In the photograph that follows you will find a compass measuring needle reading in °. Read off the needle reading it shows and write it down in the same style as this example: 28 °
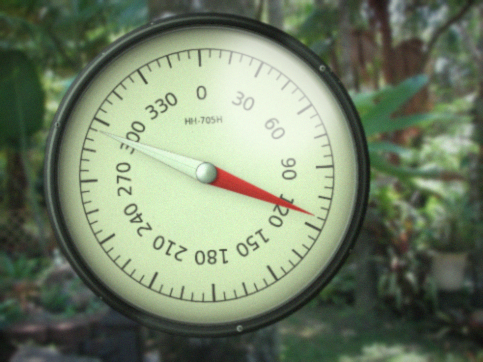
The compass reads 115 °
